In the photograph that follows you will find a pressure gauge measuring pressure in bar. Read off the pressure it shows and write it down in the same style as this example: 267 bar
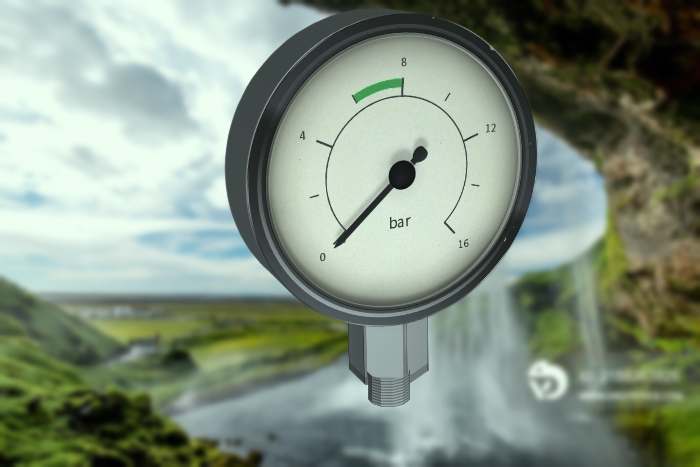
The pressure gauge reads 0 bar
